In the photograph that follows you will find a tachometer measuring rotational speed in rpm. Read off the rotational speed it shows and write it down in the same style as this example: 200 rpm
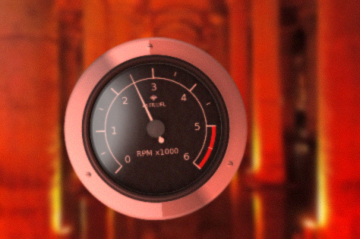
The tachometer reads 2500 rpm
